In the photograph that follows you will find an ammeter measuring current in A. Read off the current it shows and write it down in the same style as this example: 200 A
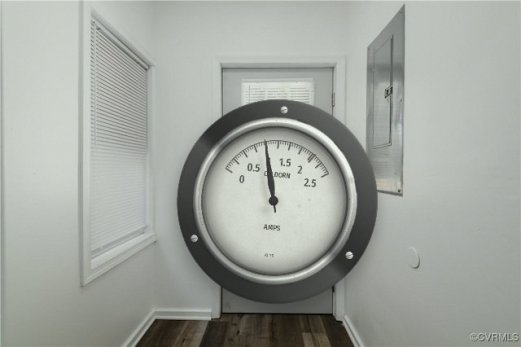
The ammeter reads 1 A
